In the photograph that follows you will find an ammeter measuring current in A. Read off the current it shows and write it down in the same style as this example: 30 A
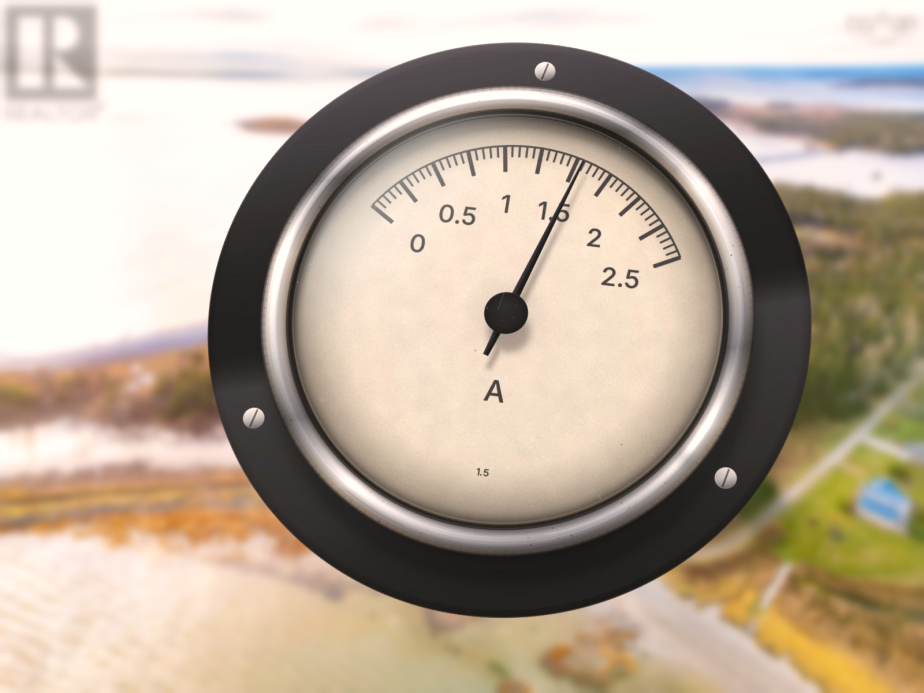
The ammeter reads 1.55 A
